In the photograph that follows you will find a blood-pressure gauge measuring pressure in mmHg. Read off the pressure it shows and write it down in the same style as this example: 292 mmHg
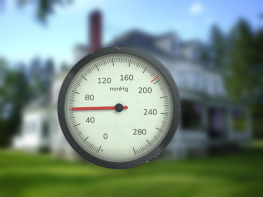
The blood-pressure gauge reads 60 mmHg
